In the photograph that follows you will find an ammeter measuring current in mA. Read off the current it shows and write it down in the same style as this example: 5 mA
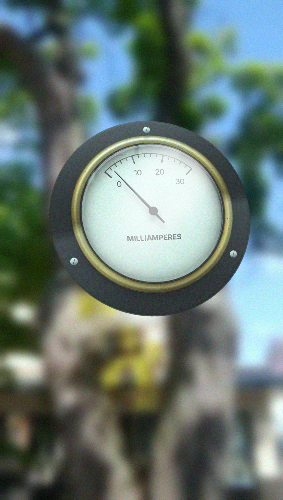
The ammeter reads 2 mA
